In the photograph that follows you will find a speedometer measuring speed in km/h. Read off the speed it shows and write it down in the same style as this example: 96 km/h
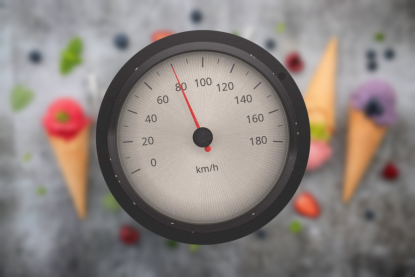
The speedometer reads 80 km/h
